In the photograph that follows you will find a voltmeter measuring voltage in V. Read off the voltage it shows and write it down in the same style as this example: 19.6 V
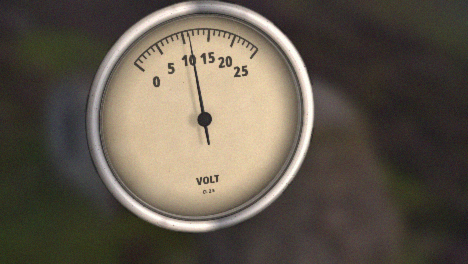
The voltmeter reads 11 V
